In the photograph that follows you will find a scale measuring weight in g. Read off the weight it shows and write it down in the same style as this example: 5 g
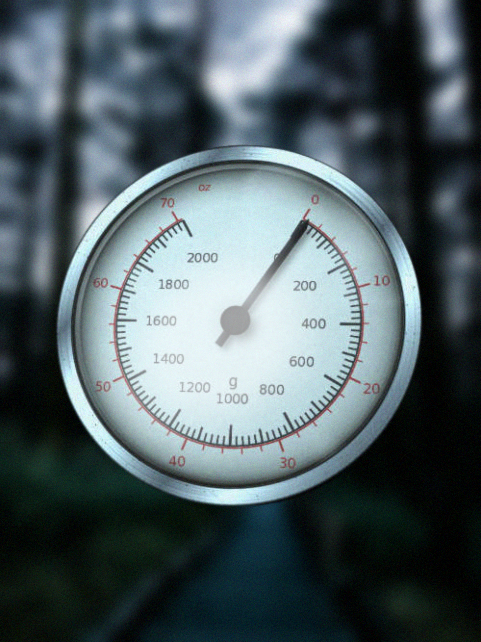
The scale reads 20 g
